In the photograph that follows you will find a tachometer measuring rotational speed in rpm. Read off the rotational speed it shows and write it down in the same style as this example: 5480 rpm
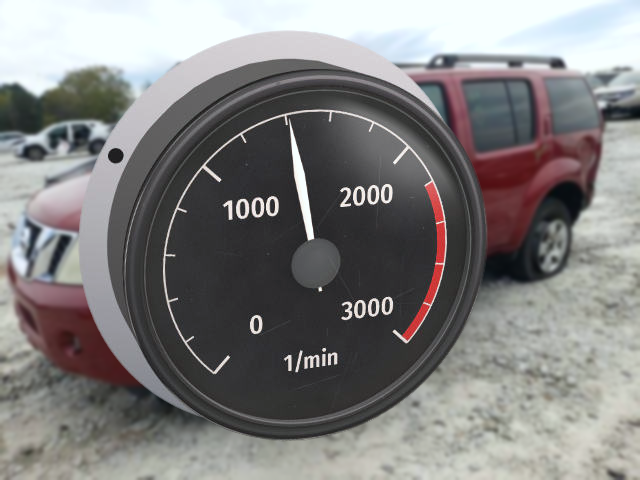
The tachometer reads 1400 rpm
